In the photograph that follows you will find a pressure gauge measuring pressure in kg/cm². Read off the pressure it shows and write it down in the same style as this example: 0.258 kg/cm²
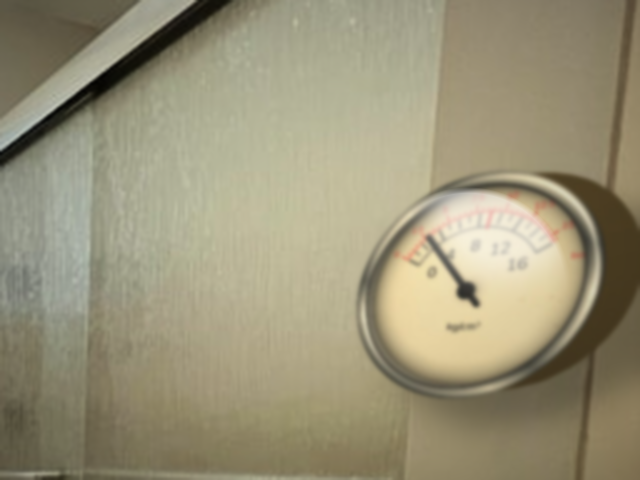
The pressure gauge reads 3 kg/cm²
